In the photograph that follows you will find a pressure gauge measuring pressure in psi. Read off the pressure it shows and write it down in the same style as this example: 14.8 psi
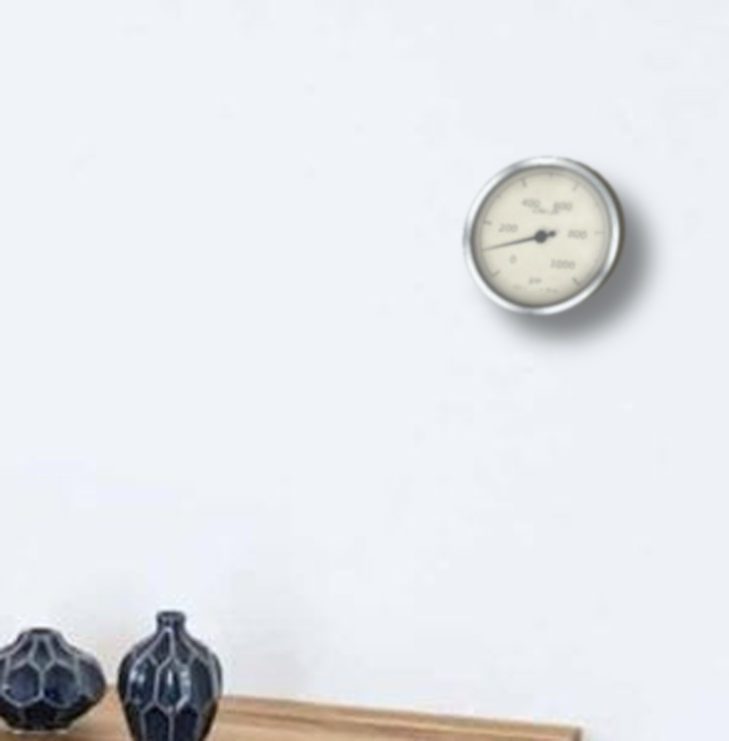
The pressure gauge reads 100 psi
